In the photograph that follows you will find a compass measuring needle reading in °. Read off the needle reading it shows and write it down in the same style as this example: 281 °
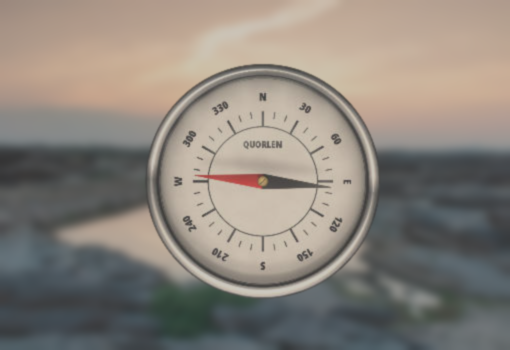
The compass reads 275 °
